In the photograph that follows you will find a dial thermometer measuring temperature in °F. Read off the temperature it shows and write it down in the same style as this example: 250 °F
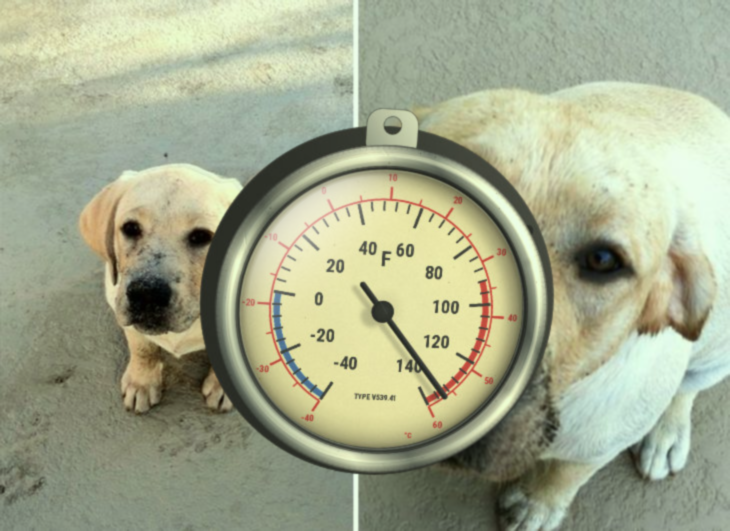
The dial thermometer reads 134 °F
